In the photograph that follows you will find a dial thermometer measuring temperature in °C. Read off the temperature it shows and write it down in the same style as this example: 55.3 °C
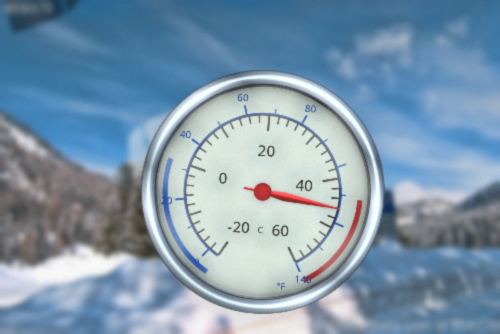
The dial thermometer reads 46 °C
